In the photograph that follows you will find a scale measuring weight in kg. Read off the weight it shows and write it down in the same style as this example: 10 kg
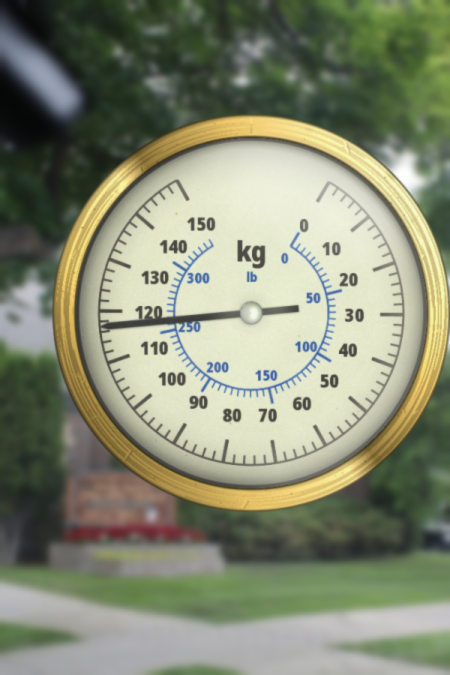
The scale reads 117 kg
